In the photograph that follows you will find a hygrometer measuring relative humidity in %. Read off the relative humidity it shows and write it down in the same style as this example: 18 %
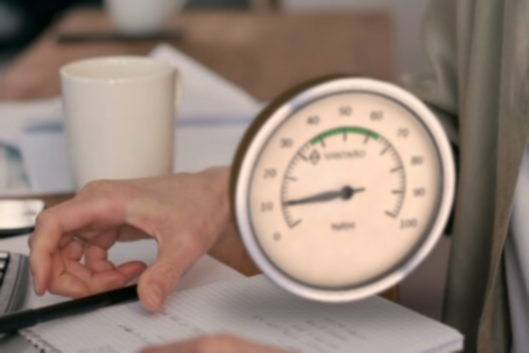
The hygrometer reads 10 %
